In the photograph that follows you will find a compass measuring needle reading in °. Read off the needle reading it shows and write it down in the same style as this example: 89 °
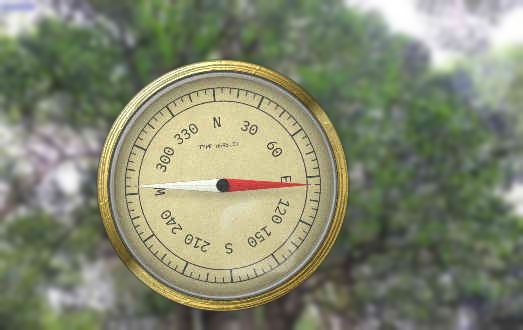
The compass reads 95 °
